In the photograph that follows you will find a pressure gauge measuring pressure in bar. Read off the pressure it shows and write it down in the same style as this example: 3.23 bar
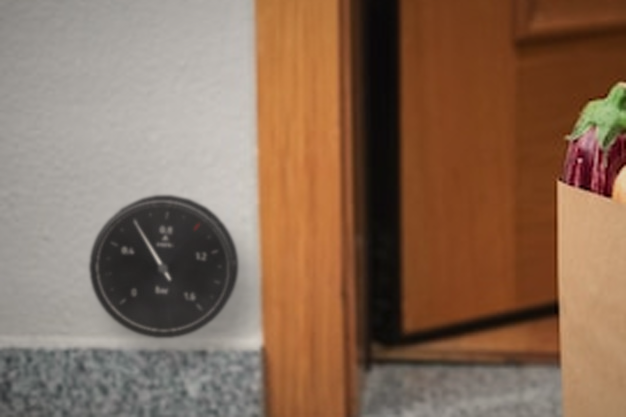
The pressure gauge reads 0.6 bar
